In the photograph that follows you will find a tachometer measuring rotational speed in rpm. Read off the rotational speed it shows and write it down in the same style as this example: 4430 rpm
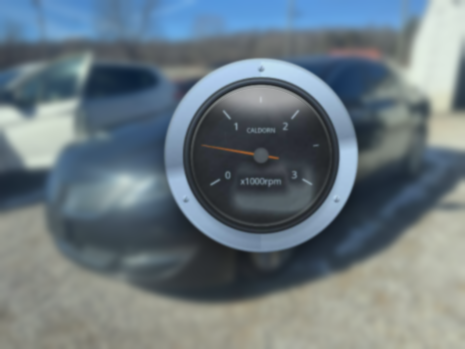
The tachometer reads 500 rpm
